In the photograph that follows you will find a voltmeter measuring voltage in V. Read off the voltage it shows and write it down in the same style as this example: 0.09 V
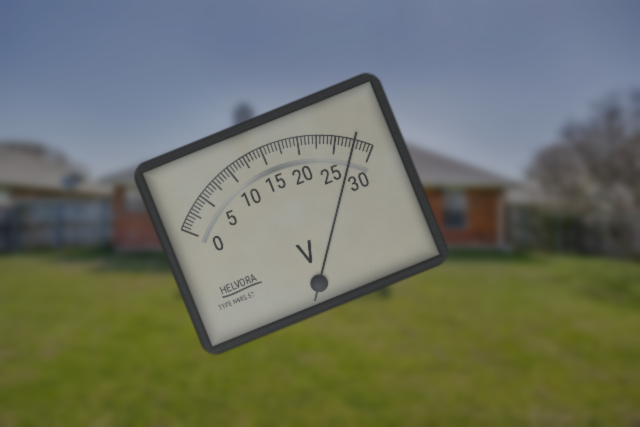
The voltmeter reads 27.5 V
